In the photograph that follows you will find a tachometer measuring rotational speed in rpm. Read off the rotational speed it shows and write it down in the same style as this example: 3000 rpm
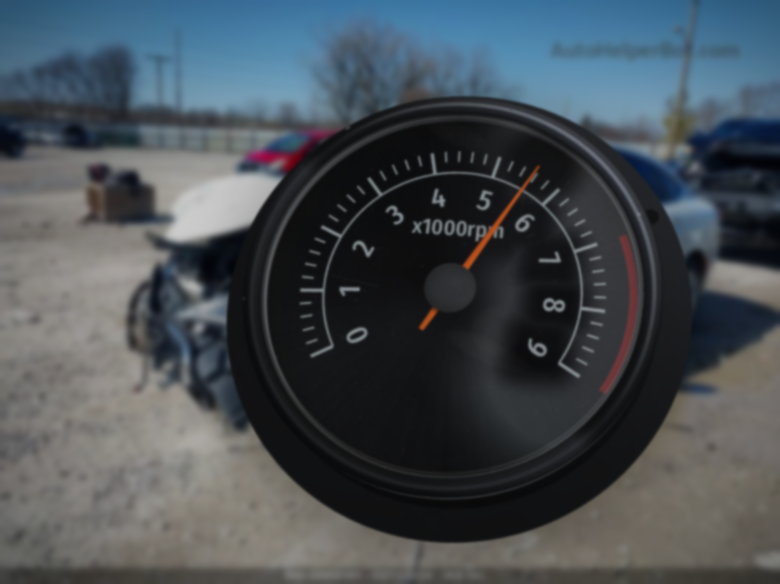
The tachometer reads 5600 rpm
